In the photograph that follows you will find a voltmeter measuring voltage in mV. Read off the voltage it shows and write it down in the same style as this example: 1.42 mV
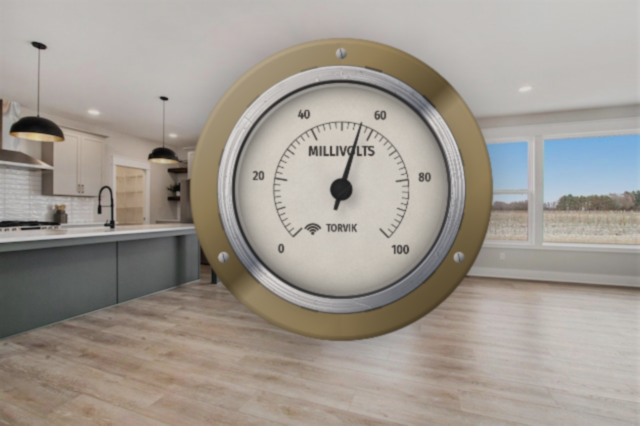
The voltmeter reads 56 mV
